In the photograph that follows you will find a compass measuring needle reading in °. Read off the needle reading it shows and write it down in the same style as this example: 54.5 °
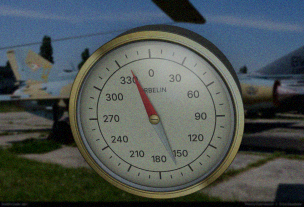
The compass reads 340 °
